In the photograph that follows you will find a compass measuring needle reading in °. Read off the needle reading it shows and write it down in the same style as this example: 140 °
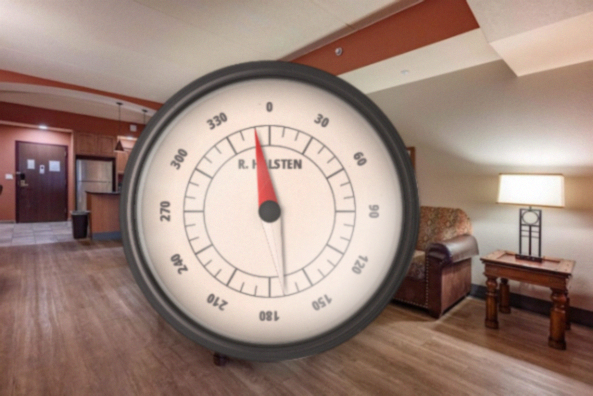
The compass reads 350 °
